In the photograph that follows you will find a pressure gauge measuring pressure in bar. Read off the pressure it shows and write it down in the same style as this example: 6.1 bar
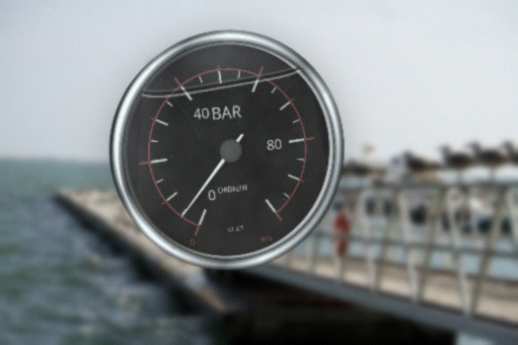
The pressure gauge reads 5 bar
